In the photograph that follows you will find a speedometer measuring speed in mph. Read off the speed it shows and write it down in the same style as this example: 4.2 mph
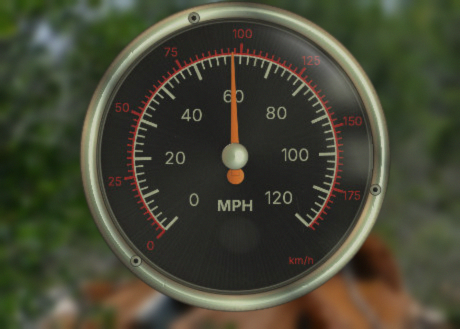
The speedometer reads 60 mph
